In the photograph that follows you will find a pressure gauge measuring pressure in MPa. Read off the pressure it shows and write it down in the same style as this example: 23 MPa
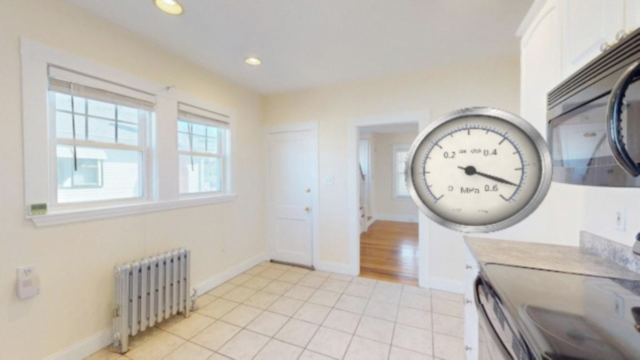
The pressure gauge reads 0.55 MPa
